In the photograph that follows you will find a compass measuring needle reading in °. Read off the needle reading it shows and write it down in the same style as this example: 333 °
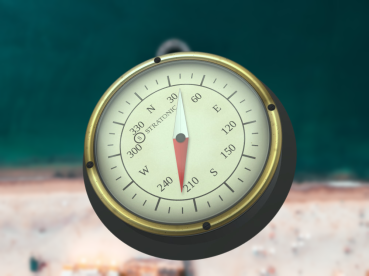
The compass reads 220 °
